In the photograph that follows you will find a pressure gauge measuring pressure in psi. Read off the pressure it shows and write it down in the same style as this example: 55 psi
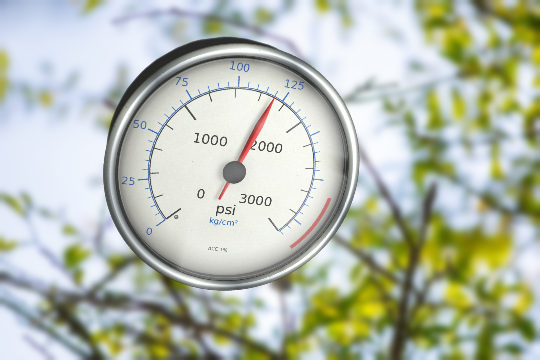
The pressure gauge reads 1700 psi
